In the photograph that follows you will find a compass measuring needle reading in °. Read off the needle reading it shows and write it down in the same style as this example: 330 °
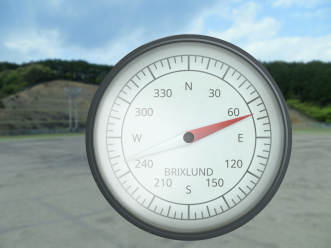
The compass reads 70 °
